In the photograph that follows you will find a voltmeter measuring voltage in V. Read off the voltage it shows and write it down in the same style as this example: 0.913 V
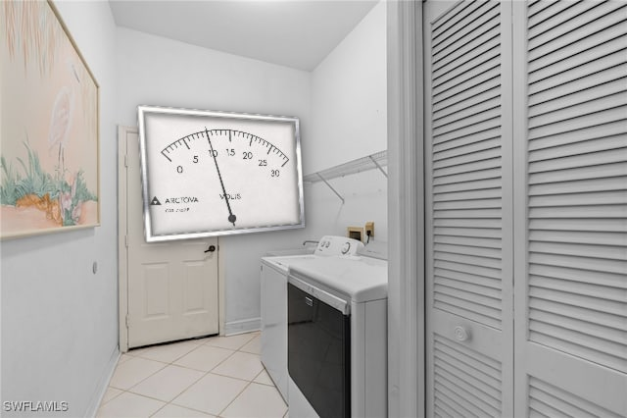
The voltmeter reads 10 V
